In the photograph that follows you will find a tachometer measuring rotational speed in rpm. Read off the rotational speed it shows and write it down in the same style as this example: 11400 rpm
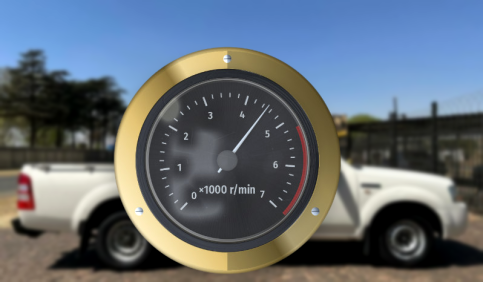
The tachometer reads 4500 rpm
